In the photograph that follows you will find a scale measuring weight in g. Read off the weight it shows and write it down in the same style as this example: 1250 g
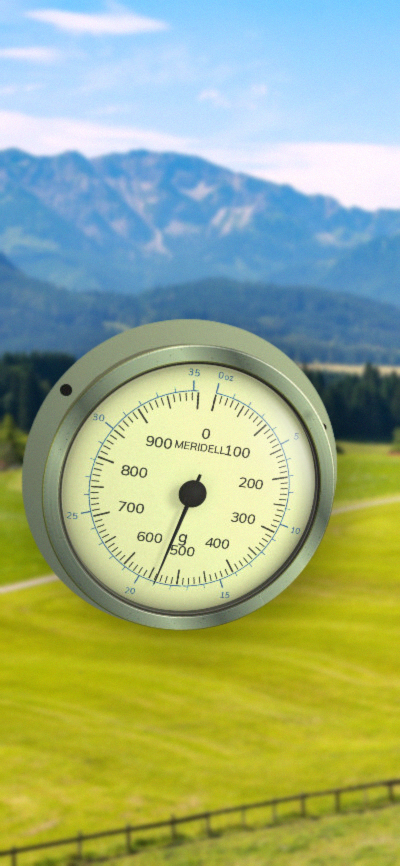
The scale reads 540 g
